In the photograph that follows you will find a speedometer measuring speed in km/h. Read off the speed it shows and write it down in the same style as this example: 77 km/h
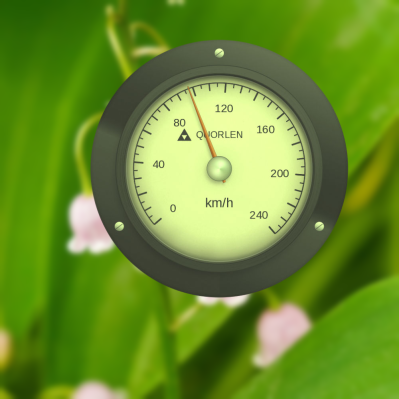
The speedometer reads 97.5 km/h
